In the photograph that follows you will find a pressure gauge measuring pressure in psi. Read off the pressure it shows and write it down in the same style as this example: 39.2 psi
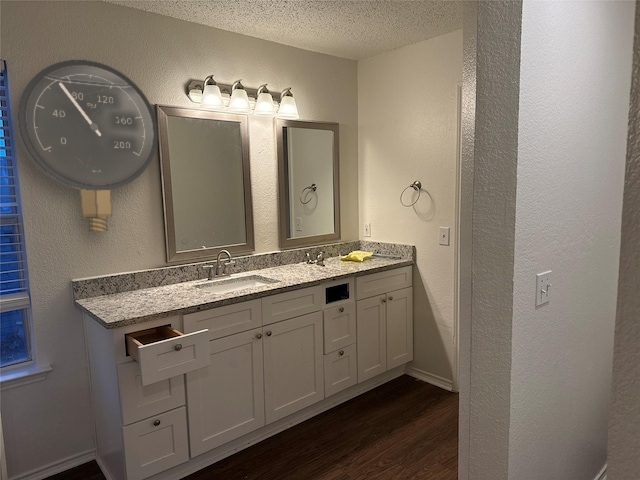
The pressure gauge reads 70 psi
